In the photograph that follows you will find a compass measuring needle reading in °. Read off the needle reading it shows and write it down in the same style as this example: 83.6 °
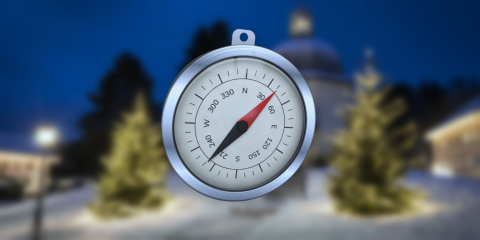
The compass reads 40 °
